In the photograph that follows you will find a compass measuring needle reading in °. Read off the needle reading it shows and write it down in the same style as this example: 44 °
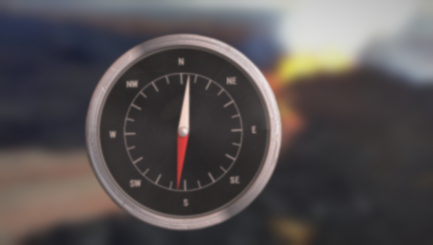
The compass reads 187.5 °
